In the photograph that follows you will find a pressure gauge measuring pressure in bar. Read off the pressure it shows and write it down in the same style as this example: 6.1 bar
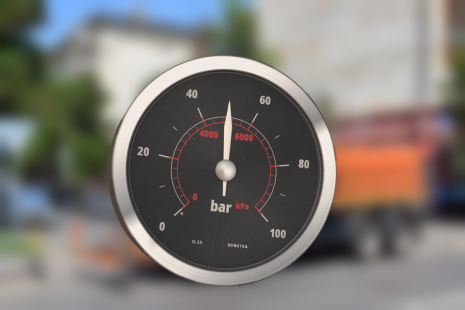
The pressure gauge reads 50 bar
